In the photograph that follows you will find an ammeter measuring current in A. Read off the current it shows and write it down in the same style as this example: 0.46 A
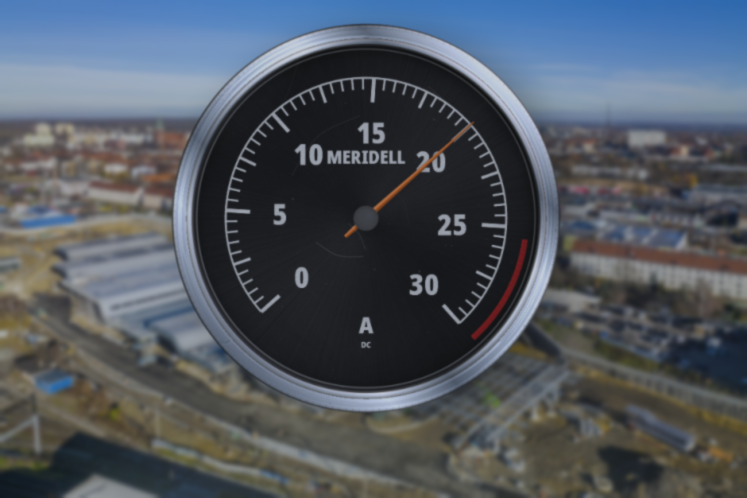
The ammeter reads 20 A
